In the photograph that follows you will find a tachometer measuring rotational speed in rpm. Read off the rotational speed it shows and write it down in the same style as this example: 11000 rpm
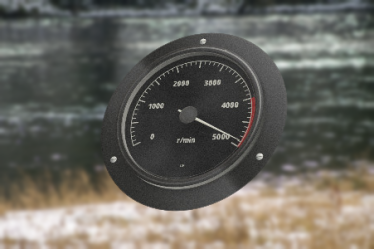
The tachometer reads 4900 rpm
